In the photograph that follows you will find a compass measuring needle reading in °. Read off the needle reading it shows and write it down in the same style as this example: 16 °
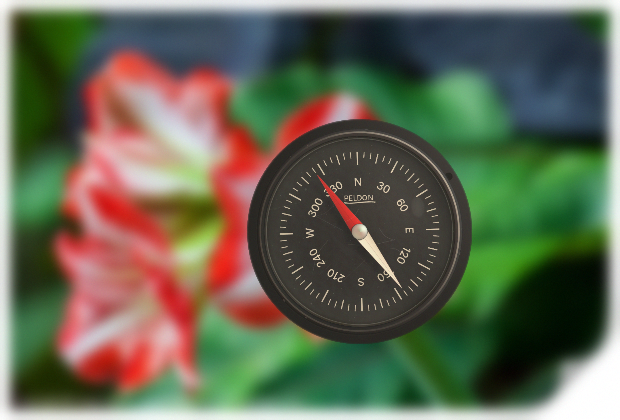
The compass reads 325 °
